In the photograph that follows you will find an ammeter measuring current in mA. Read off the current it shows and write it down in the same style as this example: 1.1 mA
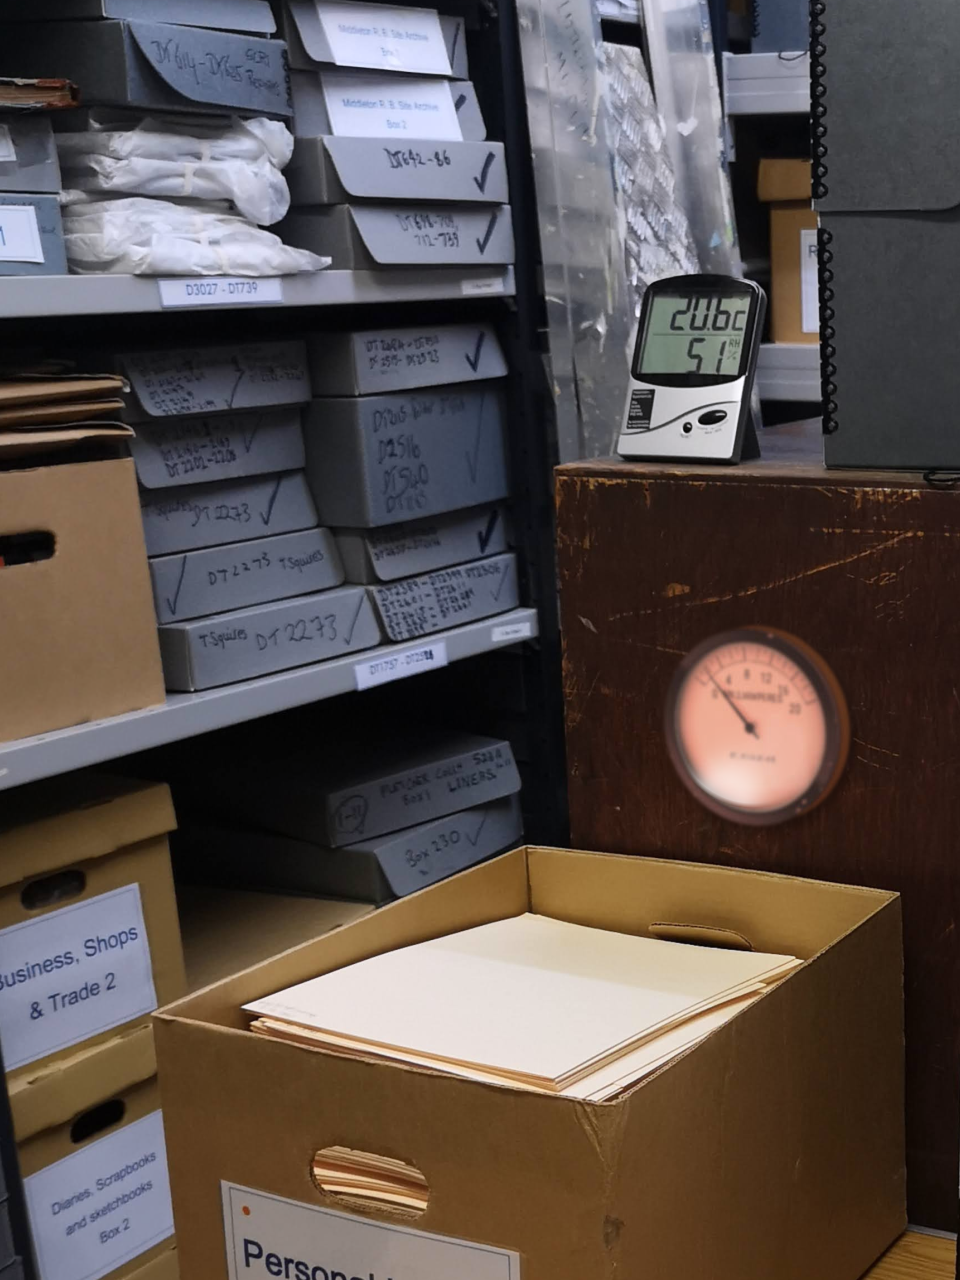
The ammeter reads 2 mA
